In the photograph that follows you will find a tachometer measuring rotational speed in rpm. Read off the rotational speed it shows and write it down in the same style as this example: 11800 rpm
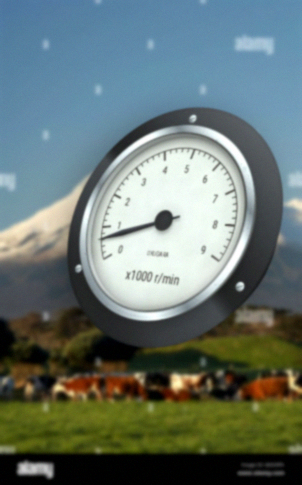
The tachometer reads 600 rpm
